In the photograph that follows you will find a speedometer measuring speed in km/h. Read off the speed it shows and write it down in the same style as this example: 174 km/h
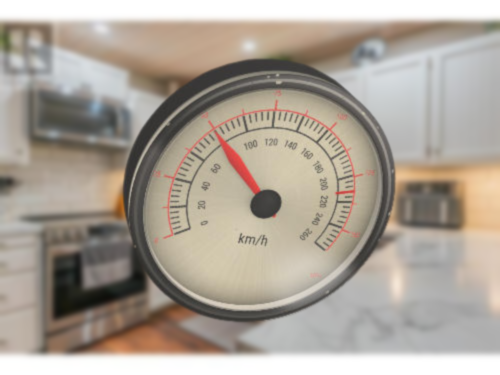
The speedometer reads 80 km/h
